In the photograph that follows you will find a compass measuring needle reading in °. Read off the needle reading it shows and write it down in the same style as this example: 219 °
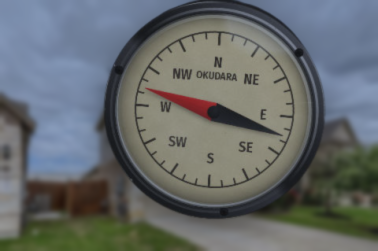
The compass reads 285 °
